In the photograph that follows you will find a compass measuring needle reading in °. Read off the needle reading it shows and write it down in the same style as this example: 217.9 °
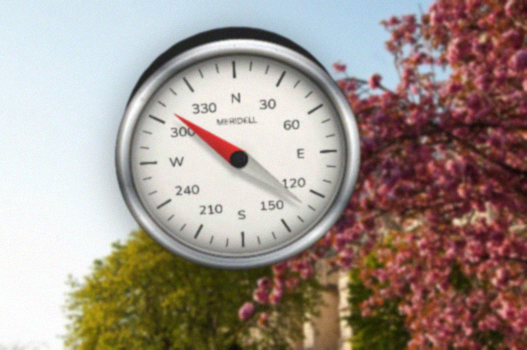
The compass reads 310 °
